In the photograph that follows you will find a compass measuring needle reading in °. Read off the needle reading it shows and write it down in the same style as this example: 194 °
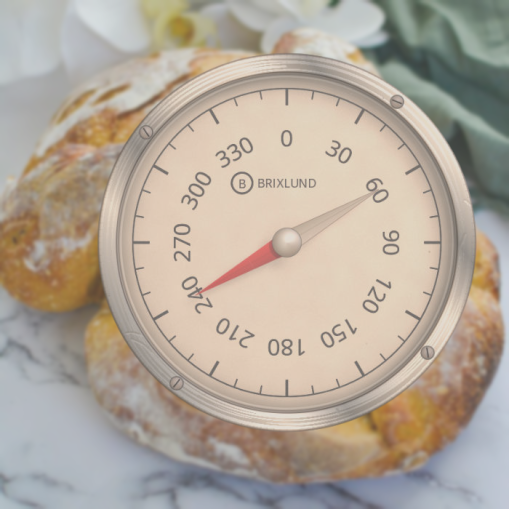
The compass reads 240 °
